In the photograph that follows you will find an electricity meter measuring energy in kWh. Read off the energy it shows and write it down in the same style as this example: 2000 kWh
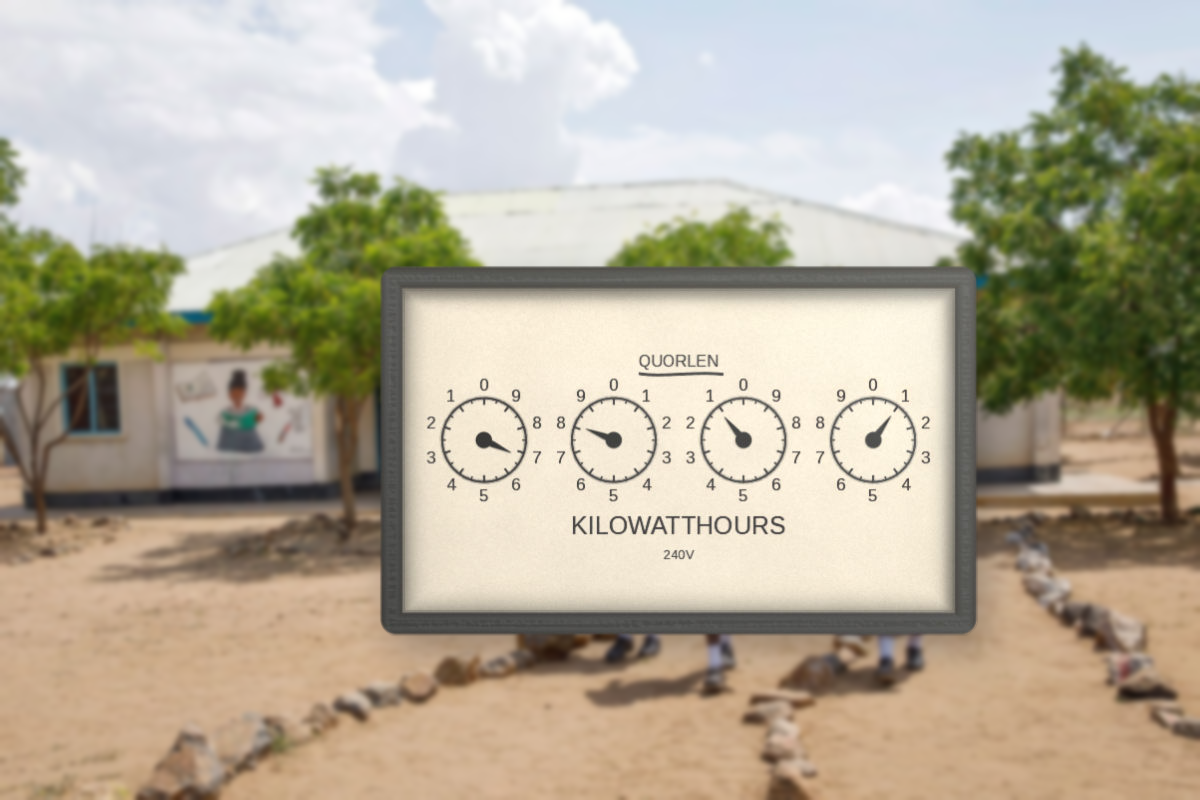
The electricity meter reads 6811 kWh
